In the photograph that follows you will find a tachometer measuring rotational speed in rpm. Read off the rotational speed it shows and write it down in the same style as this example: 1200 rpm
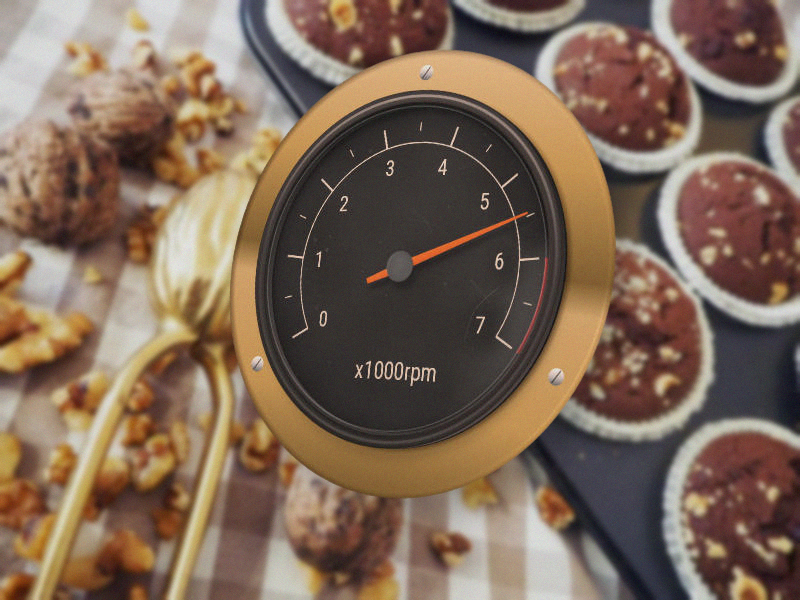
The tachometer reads 5500 rpm
